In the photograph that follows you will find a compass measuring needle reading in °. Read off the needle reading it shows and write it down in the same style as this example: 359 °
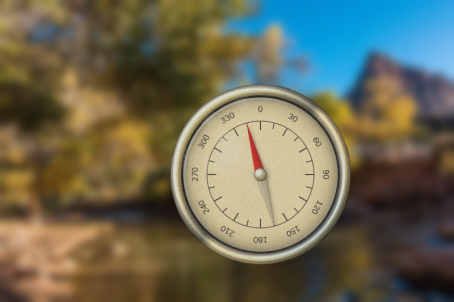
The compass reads 345 °
